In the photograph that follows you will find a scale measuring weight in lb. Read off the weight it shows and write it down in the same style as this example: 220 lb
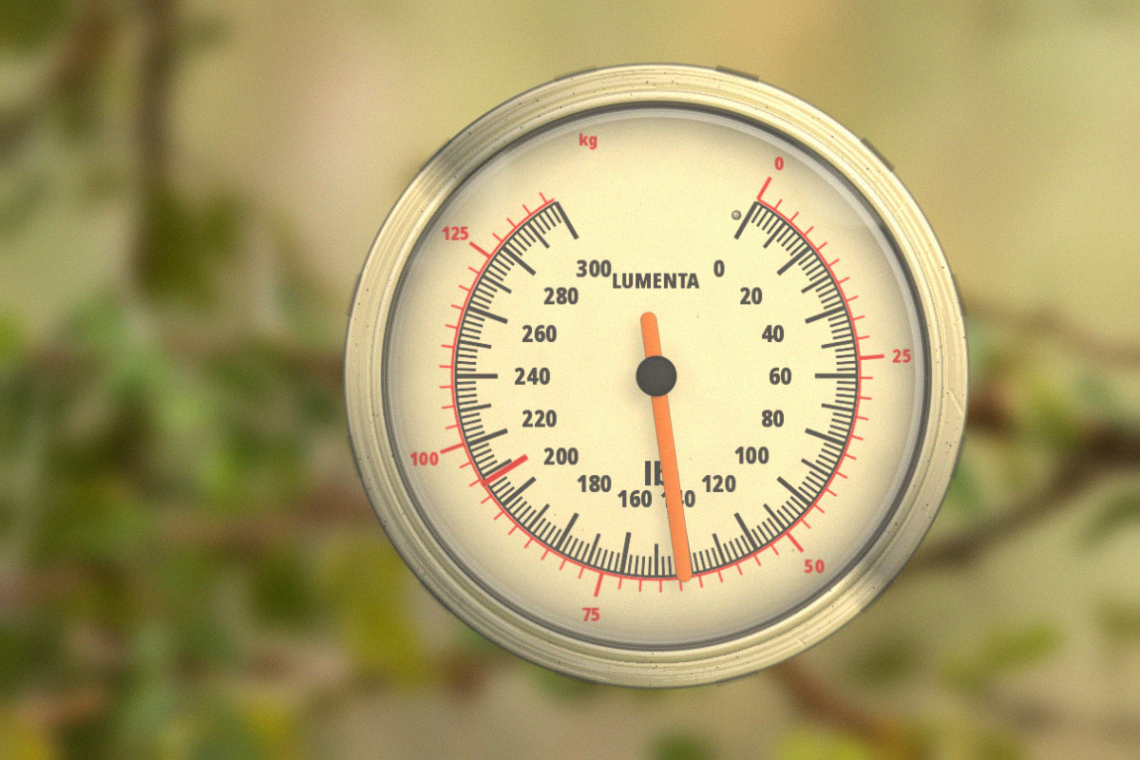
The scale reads 142 lb
